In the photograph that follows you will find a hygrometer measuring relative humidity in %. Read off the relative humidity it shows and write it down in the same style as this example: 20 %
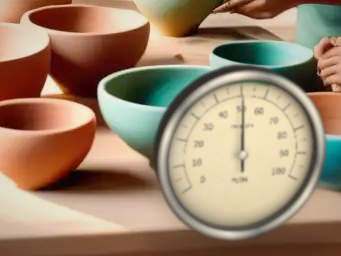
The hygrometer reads 50 %
